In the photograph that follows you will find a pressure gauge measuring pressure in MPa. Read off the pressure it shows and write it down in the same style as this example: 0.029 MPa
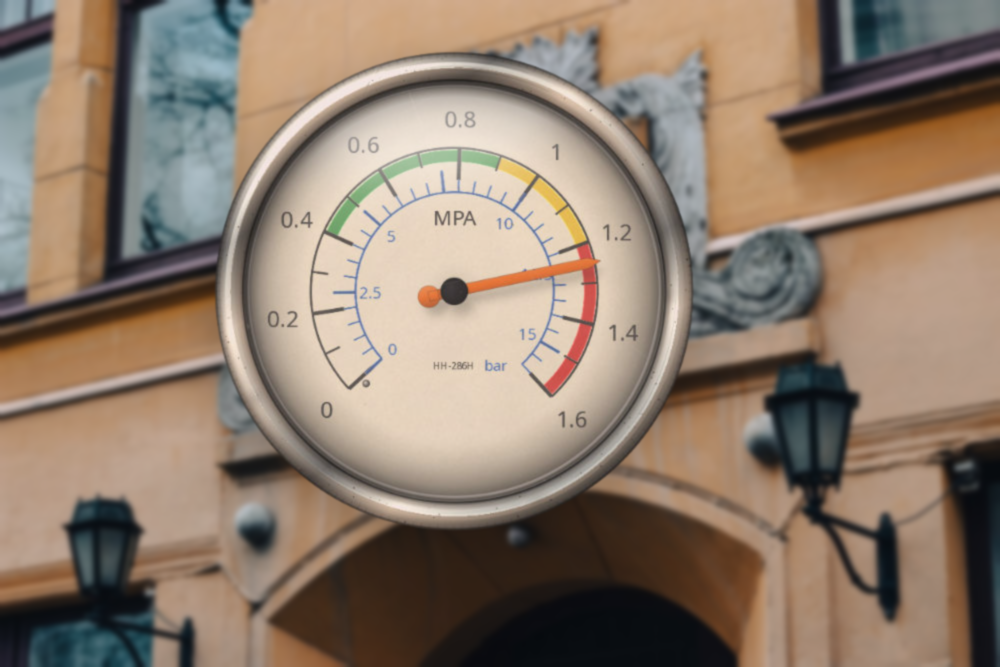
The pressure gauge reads 1.25 MPa
